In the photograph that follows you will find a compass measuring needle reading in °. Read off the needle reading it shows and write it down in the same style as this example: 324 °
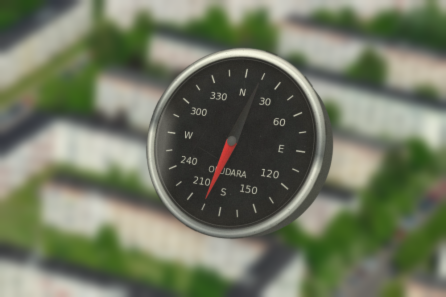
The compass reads 195 °
